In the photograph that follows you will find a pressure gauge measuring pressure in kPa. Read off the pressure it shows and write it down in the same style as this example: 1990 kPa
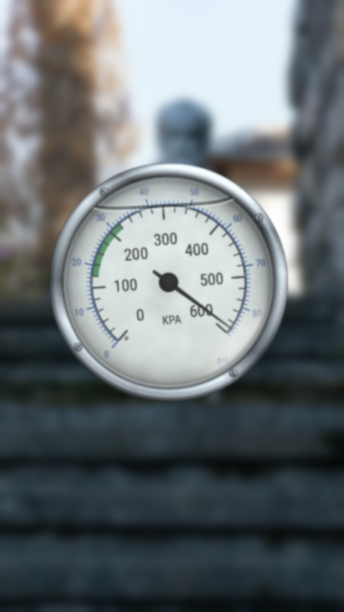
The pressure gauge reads 590 kPa
